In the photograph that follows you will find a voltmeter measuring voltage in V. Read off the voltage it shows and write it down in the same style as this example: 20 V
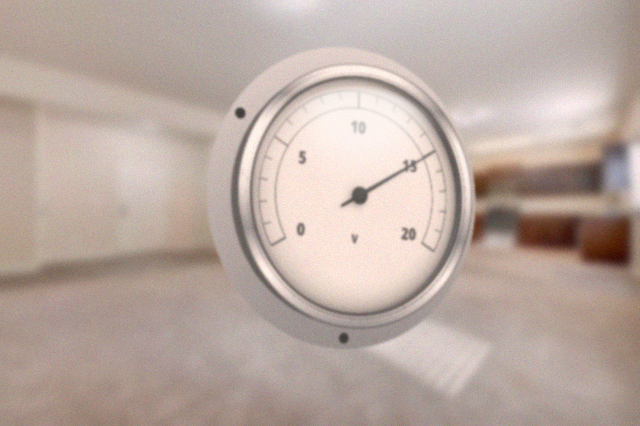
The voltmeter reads 15 V
